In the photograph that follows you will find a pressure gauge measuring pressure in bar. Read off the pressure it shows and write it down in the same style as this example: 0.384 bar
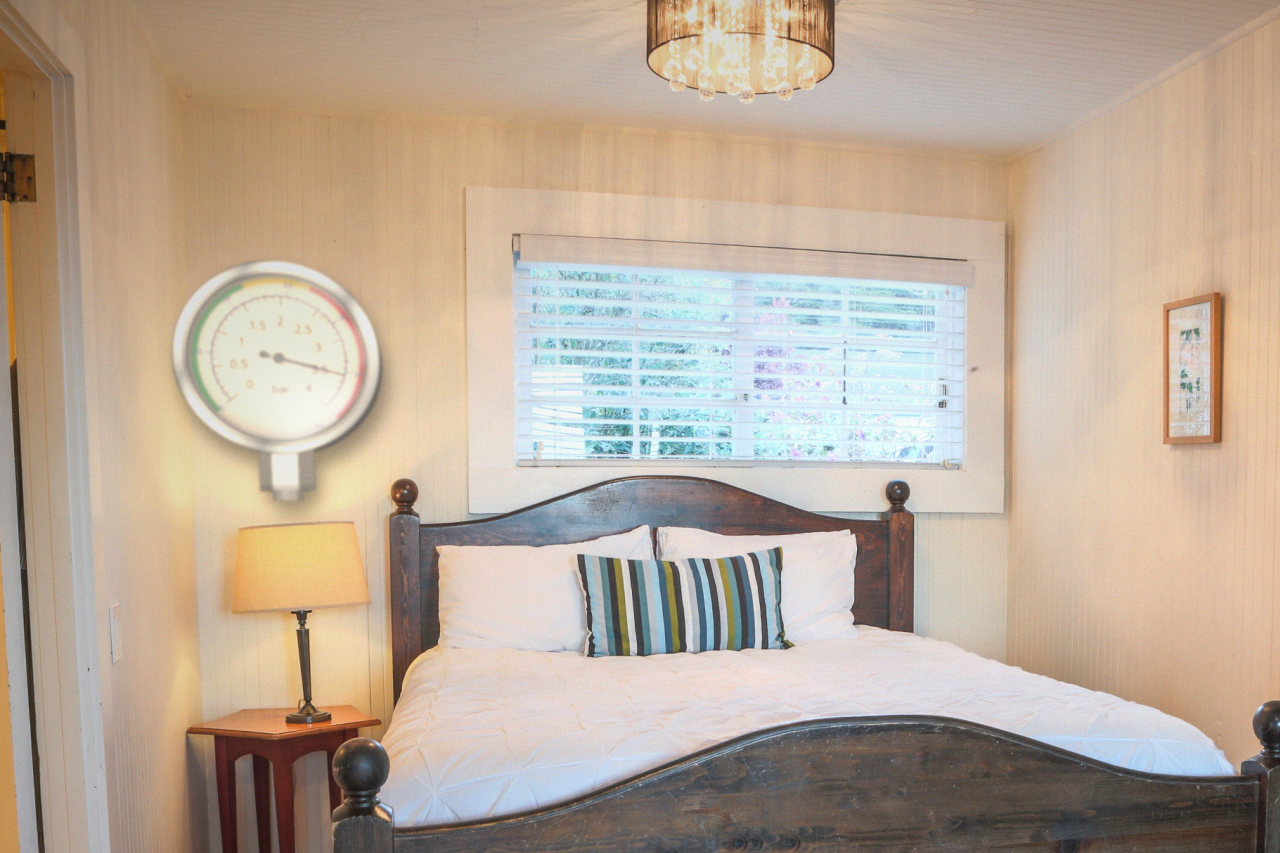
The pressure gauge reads 3.5 bar
